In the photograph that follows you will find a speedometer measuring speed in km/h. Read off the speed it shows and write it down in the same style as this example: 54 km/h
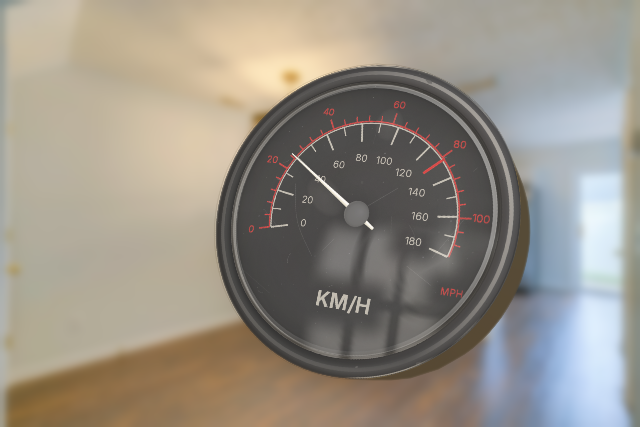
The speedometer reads 40 km/h
